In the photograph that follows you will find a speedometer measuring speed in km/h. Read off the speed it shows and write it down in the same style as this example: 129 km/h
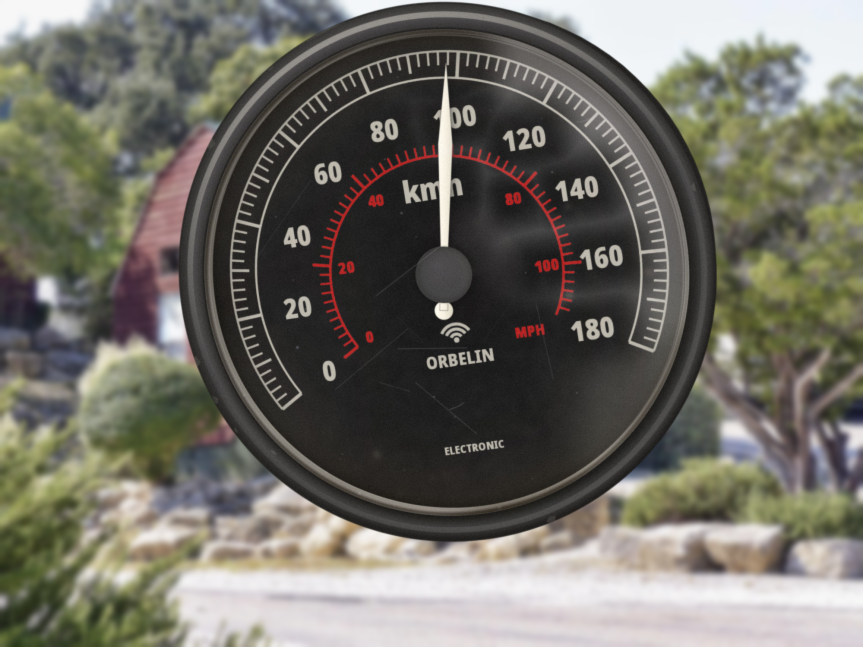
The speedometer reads 98 km/h
